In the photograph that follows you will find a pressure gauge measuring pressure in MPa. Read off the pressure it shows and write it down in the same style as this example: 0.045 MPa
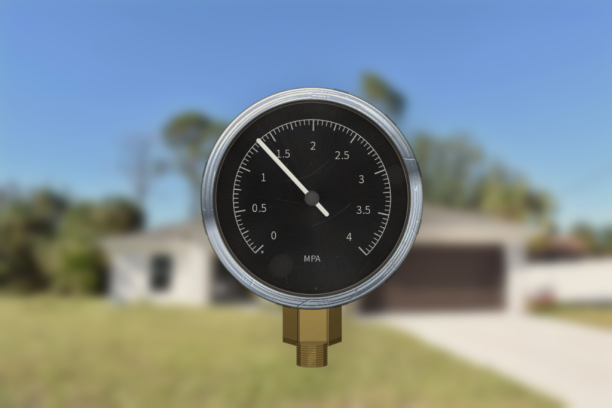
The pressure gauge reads 1.35 MPa
